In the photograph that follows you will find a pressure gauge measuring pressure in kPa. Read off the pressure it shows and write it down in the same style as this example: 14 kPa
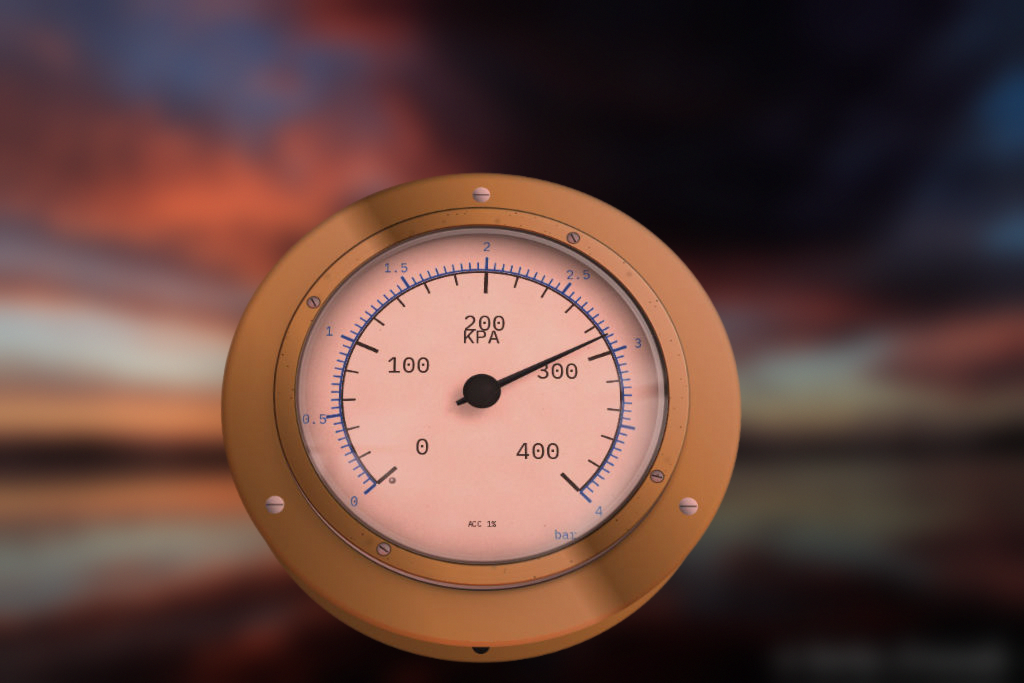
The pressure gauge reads 290 kPa
